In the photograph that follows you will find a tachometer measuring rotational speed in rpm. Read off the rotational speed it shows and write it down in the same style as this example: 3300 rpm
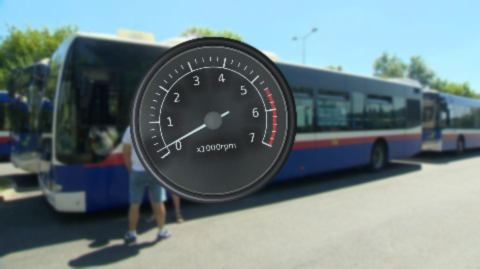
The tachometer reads 200 rpm
